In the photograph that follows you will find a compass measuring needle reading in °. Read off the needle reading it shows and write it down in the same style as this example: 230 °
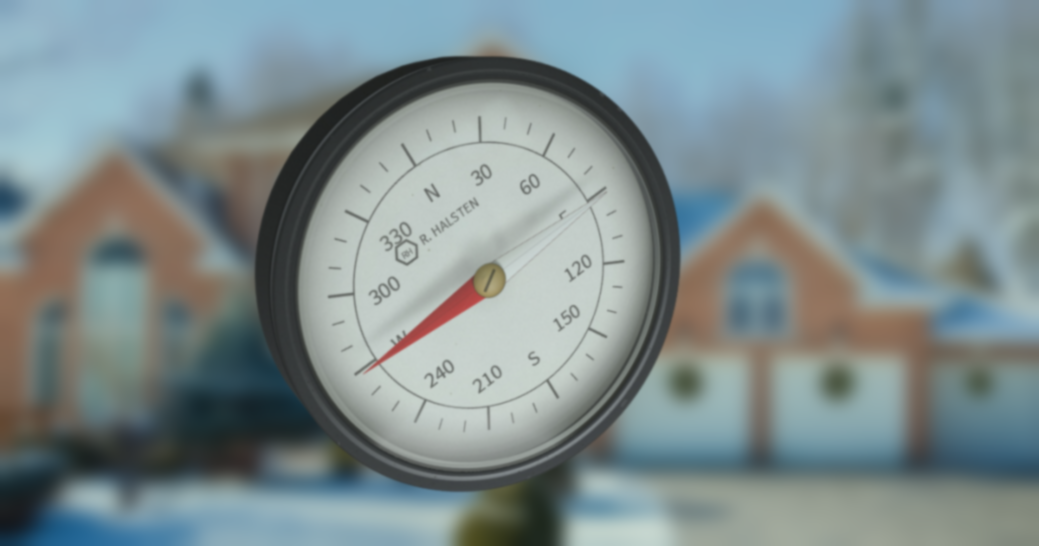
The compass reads 270 °
